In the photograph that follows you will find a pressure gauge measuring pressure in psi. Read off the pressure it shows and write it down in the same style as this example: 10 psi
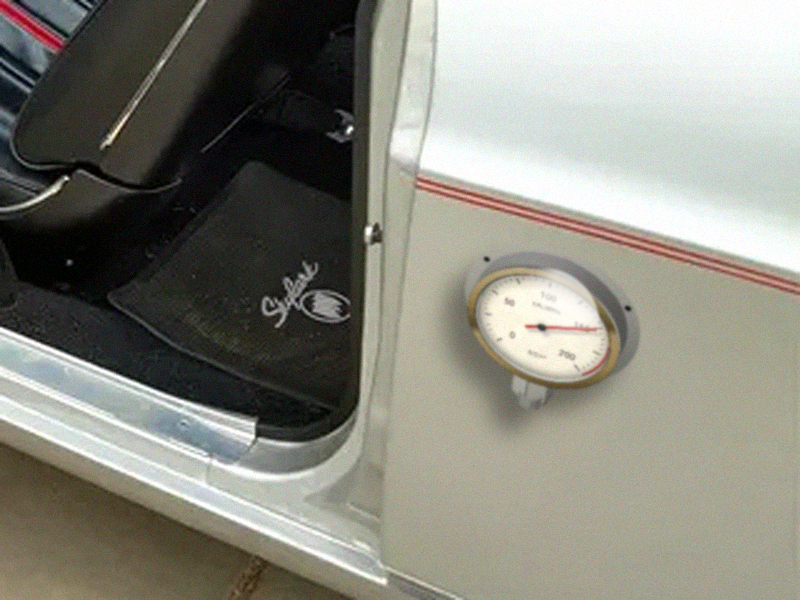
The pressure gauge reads 150 psi
